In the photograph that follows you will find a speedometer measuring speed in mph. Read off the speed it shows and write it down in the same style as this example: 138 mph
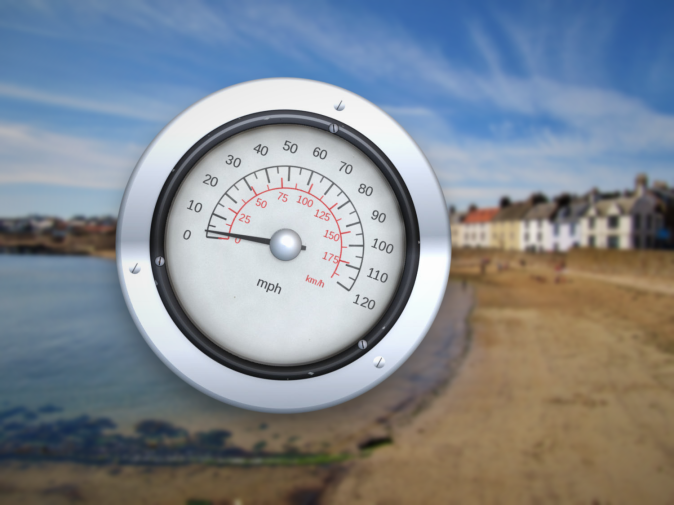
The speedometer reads 2.5 mph
